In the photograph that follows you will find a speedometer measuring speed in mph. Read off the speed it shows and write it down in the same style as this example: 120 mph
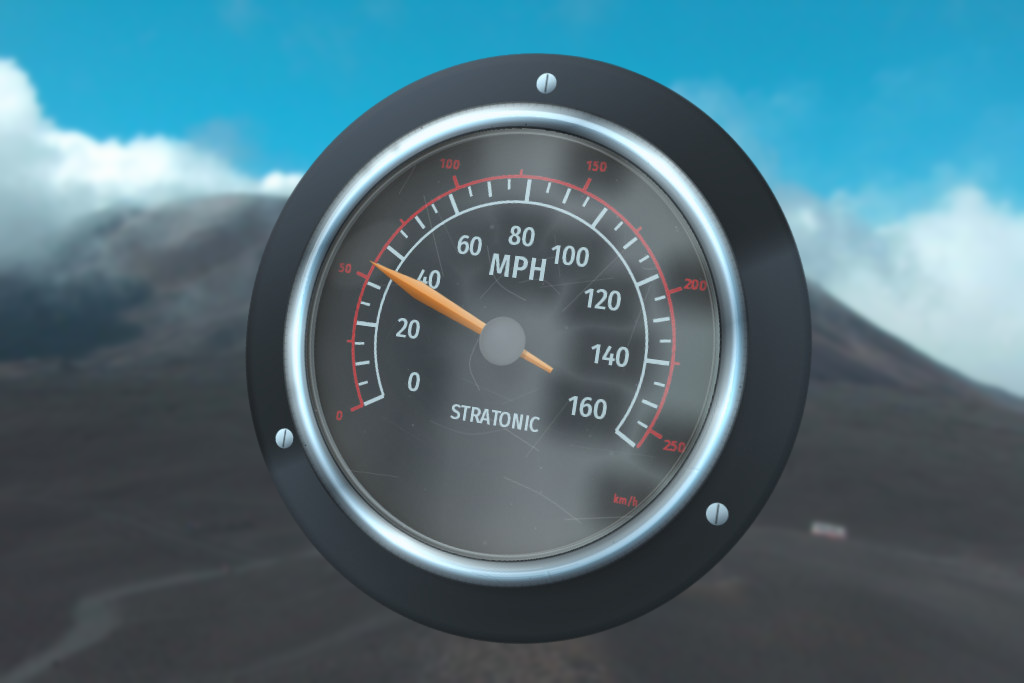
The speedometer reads 35 mph
